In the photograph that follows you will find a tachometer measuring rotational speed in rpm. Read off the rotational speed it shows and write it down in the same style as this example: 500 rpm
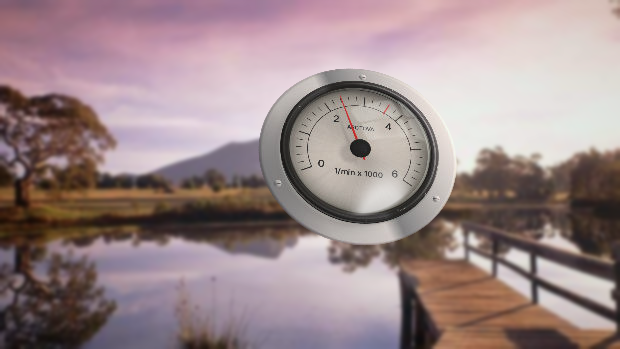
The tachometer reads 2400 rpm
